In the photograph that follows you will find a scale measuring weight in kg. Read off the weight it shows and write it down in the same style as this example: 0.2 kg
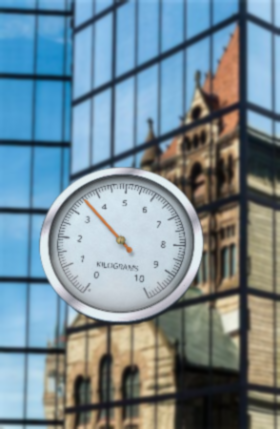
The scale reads 3.5 kg
